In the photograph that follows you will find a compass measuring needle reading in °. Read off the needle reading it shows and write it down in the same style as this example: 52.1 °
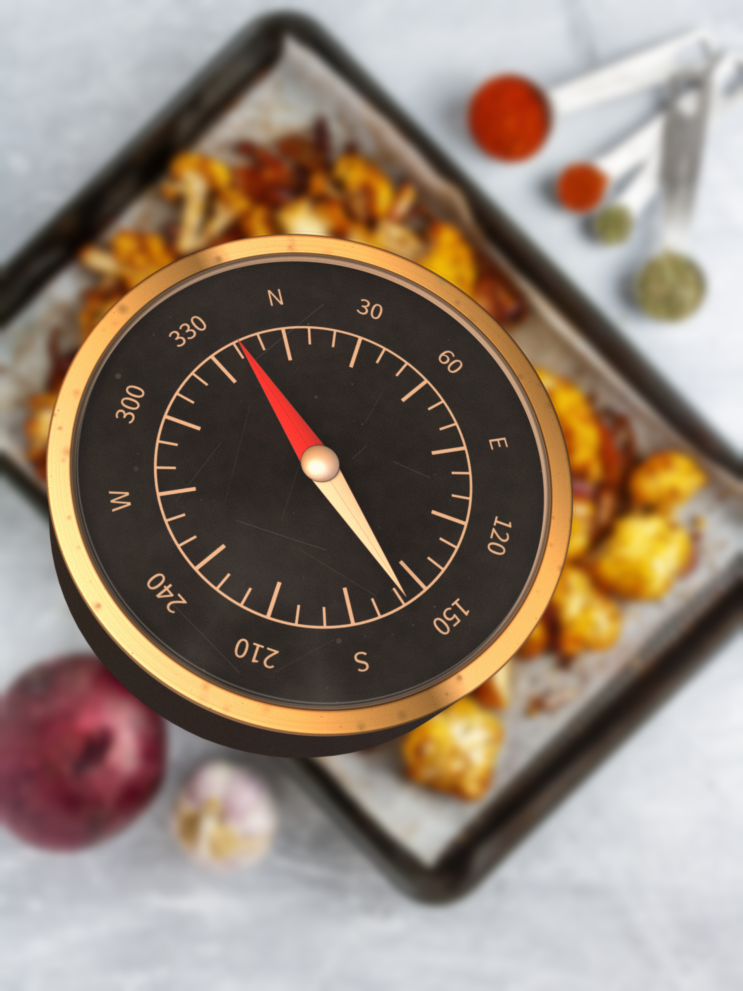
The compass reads 340 °
